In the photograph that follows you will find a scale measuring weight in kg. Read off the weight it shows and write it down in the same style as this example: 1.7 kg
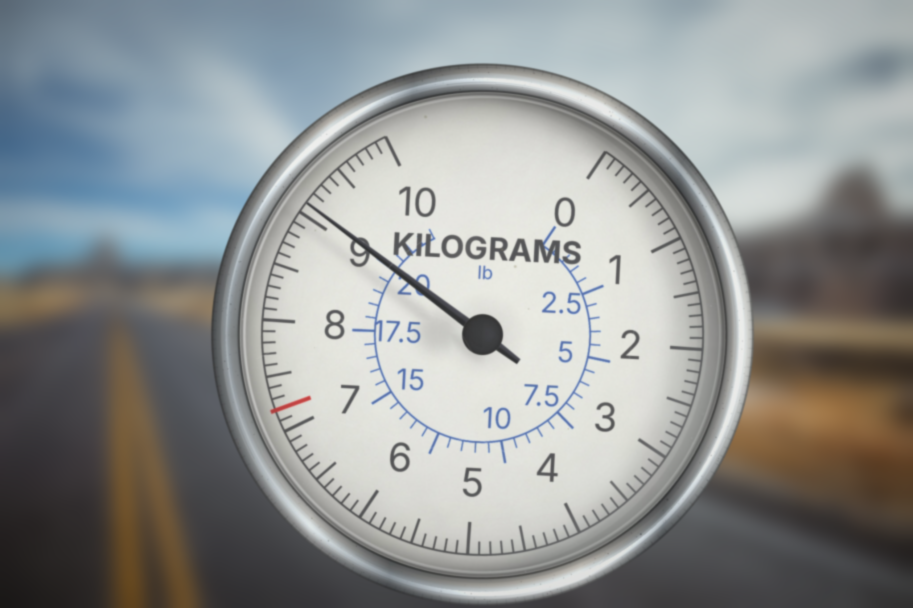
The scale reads 9.1 kg
